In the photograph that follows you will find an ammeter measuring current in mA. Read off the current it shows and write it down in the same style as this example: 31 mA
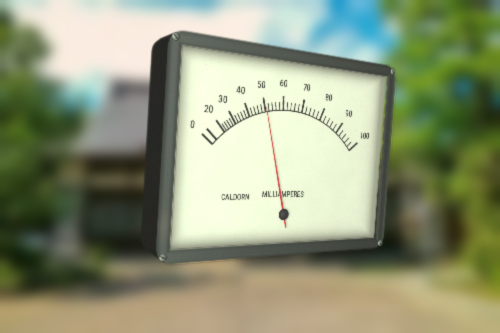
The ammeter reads 50 mA
